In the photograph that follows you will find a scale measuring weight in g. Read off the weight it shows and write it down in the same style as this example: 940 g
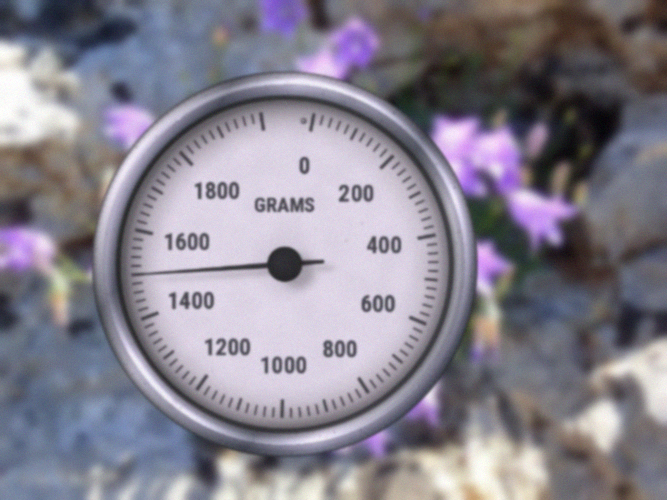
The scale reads 1500 g
